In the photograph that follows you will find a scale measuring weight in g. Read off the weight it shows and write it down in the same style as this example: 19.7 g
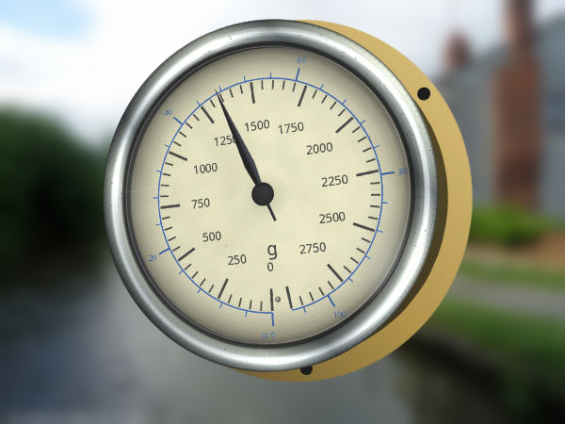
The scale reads 1350 g
